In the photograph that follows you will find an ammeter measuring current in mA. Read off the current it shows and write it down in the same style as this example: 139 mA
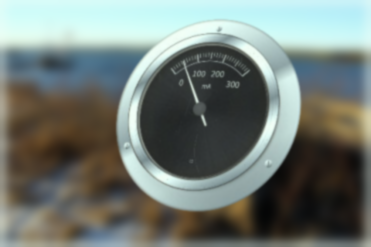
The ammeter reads 50 mA
